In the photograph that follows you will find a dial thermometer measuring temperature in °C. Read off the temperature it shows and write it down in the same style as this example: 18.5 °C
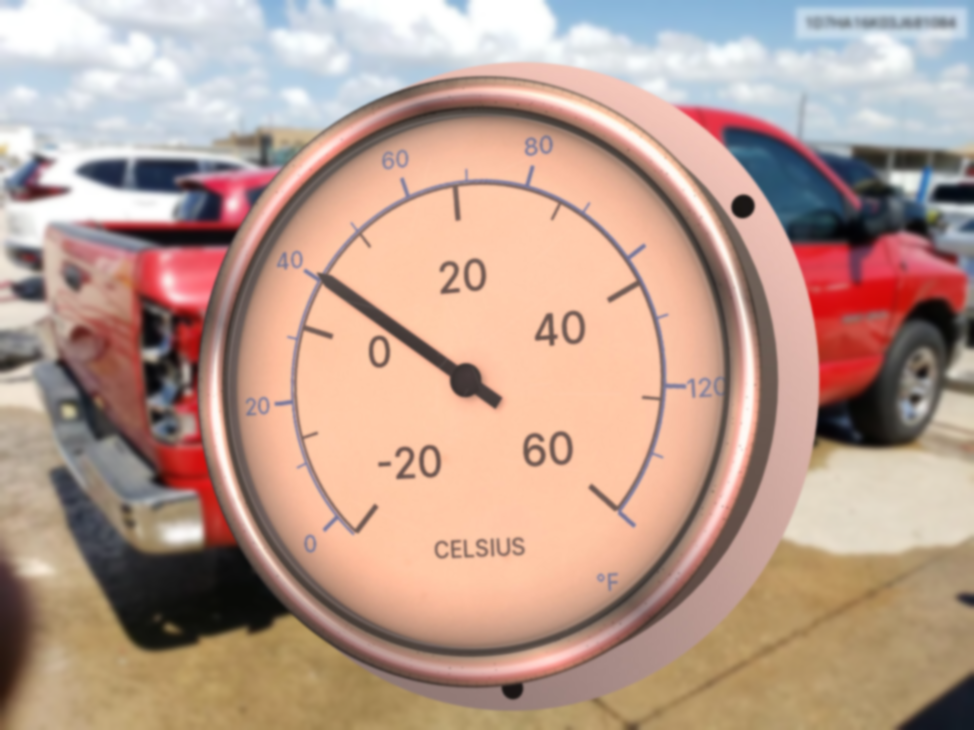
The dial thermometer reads 5 °C
